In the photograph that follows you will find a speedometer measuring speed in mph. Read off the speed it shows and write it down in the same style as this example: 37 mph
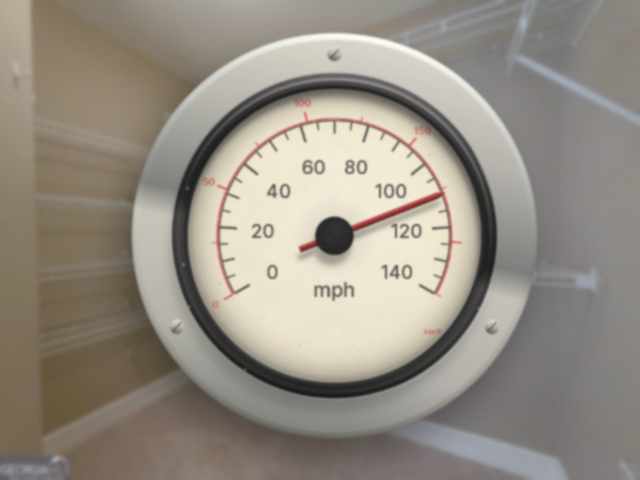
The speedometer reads 110 mph
